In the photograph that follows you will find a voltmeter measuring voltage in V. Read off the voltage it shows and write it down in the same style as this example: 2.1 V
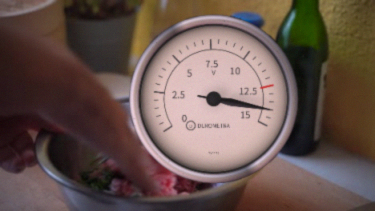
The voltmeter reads 14 V
